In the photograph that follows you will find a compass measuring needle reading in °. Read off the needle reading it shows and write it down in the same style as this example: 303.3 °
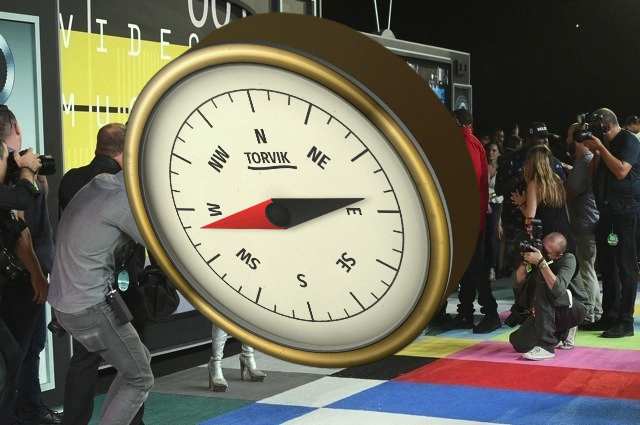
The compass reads 260 °
